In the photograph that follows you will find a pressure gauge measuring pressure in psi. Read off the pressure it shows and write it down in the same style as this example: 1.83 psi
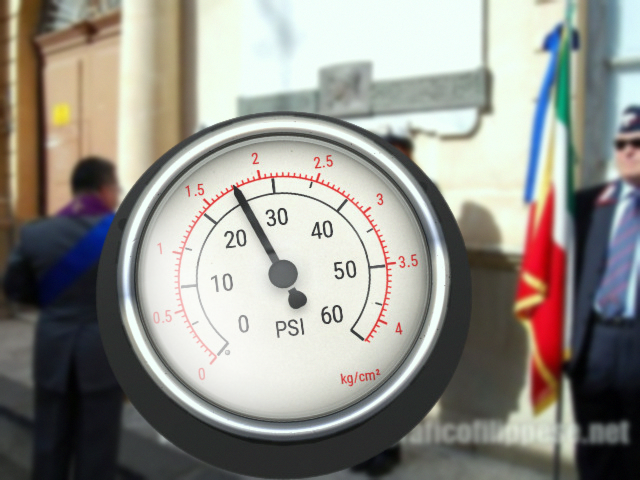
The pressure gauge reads 25 psi
